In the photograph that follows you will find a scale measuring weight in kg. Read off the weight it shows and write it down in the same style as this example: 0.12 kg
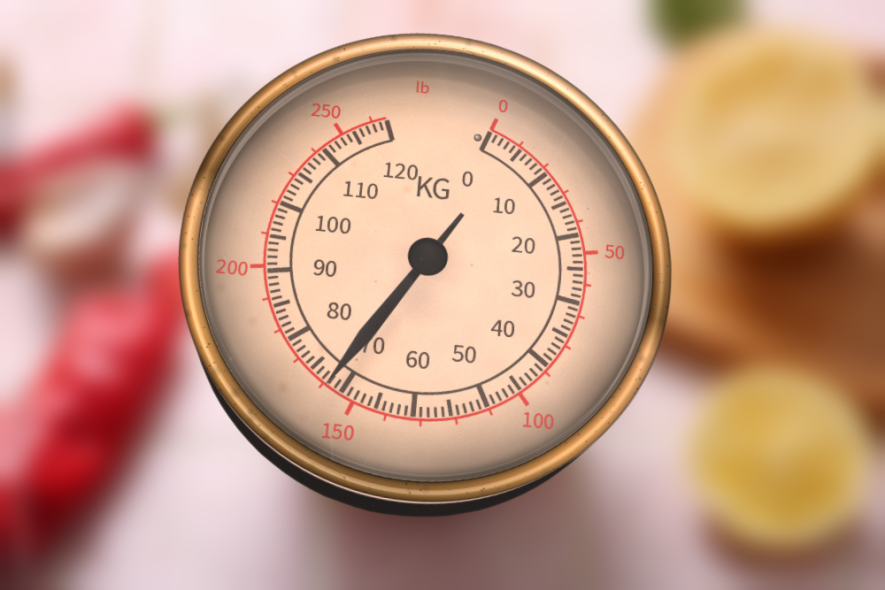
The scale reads 72 kg
